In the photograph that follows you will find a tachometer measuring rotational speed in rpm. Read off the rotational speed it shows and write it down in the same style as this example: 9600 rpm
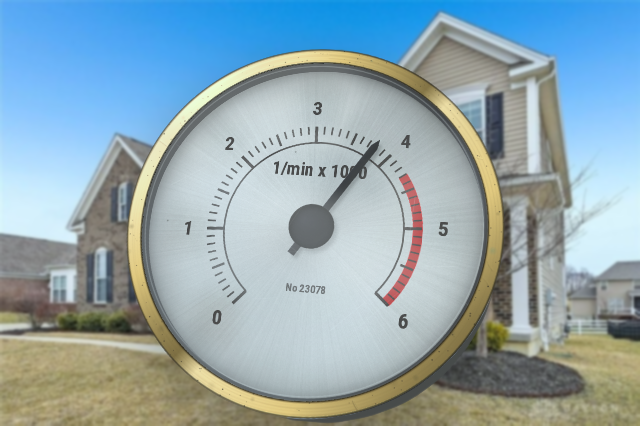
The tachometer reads 3800 rpm
